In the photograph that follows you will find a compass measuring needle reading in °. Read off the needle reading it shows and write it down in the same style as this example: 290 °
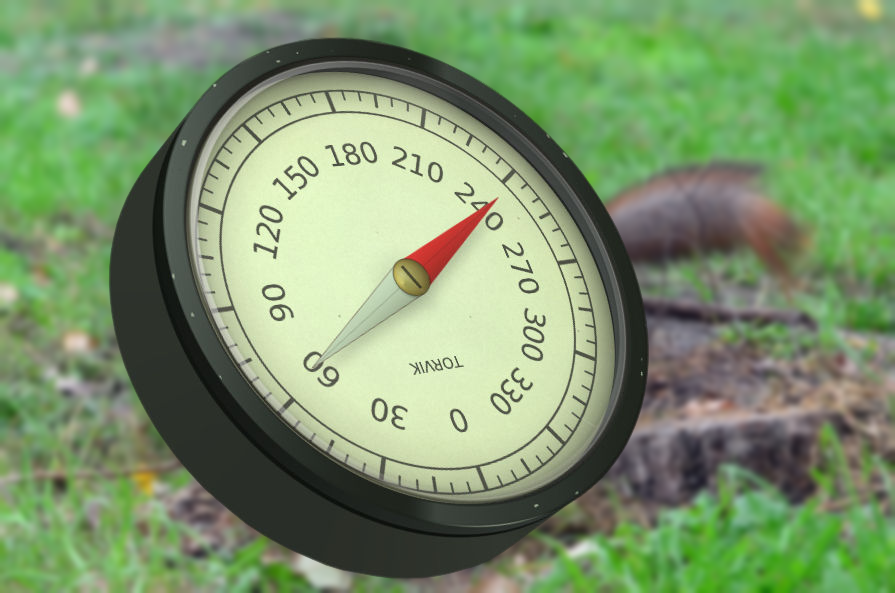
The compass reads 242.5 °
